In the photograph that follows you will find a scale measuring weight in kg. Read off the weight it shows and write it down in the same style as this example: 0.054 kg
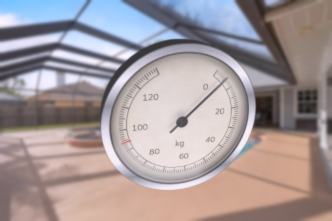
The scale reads 5 kg
